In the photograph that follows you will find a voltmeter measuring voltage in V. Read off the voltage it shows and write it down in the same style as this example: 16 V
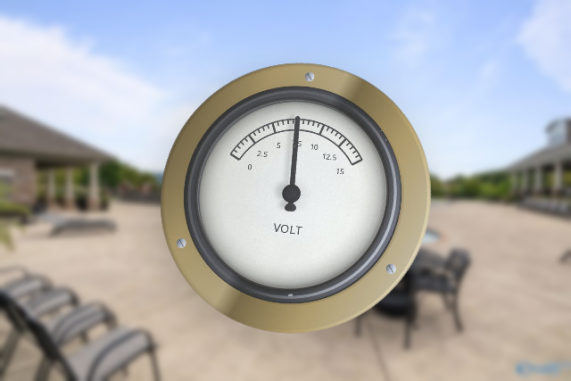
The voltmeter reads 7.5 V
